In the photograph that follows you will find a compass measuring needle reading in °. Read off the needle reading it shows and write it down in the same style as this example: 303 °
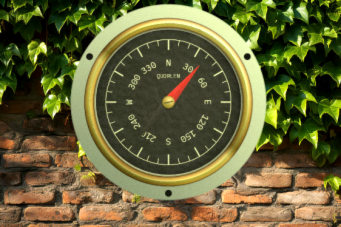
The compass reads 40 °
